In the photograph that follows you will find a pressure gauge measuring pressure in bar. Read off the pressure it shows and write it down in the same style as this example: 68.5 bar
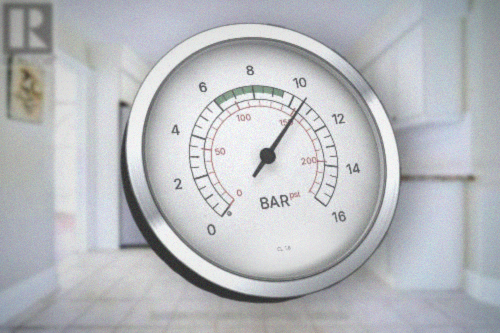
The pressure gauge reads 10.5 bar
